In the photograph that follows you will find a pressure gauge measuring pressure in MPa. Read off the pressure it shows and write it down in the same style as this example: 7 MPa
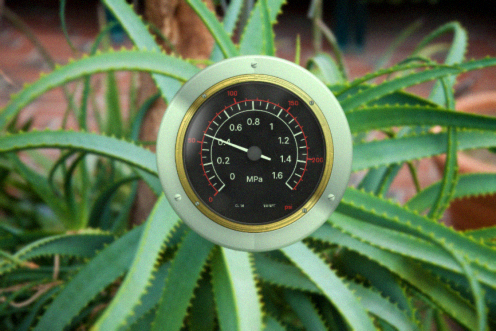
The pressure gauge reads 0.4 MPa
